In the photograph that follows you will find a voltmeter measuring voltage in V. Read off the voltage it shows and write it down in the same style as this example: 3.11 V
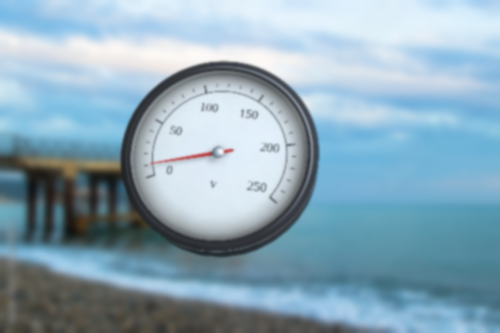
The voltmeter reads 10 V
